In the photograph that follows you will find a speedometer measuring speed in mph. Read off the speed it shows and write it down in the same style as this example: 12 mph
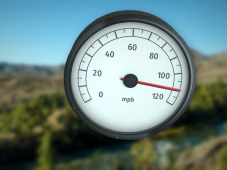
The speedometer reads 110 mph
